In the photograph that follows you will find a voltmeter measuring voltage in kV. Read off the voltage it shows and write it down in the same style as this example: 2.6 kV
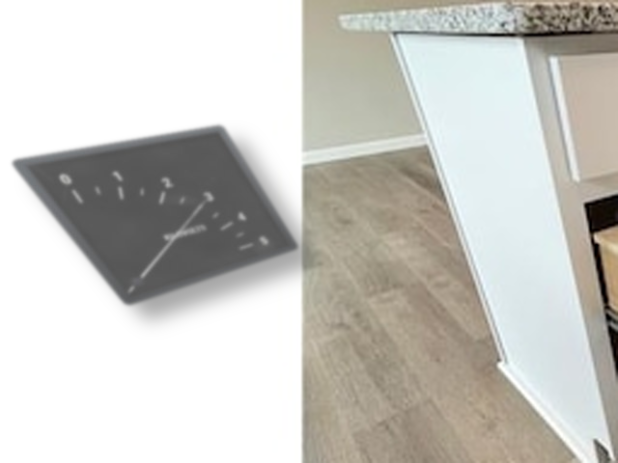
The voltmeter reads 3 kV
